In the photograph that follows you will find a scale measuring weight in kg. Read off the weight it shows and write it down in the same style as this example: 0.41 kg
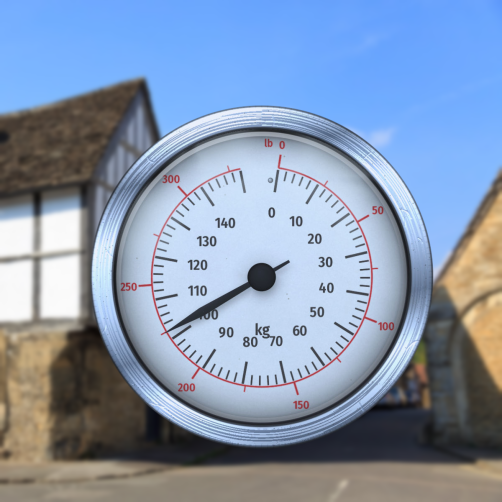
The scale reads 102 kg
